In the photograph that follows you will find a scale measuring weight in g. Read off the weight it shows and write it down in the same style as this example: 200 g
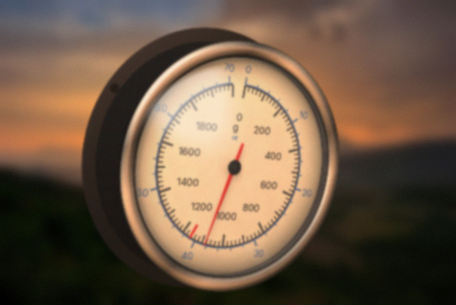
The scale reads 1100 g
